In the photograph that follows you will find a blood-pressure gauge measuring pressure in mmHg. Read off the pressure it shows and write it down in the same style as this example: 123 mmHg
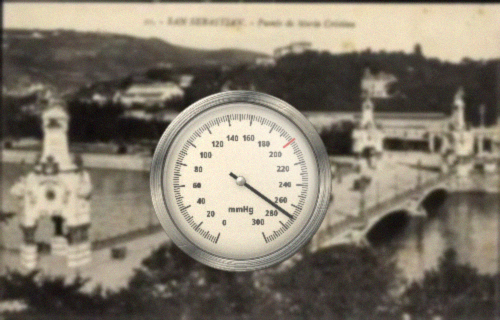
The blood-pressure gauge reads 270 mmHg
